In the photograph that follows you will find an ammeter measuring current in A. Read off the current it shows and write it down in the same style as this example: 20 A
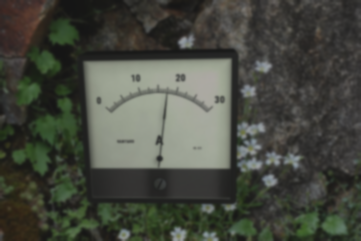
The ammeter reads 17.5 A
